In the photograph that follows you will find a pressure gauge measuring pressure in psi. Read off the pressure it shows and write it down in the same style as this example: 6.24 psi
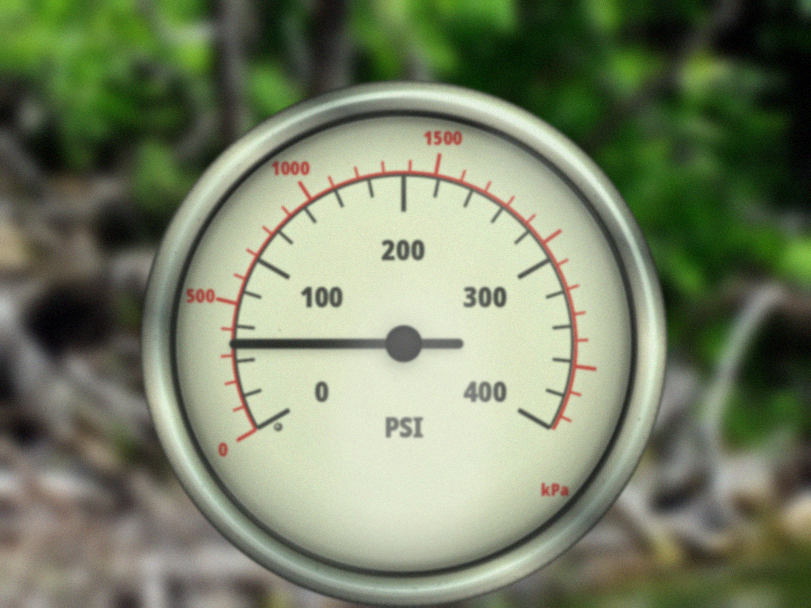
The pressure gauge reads 50 psi
